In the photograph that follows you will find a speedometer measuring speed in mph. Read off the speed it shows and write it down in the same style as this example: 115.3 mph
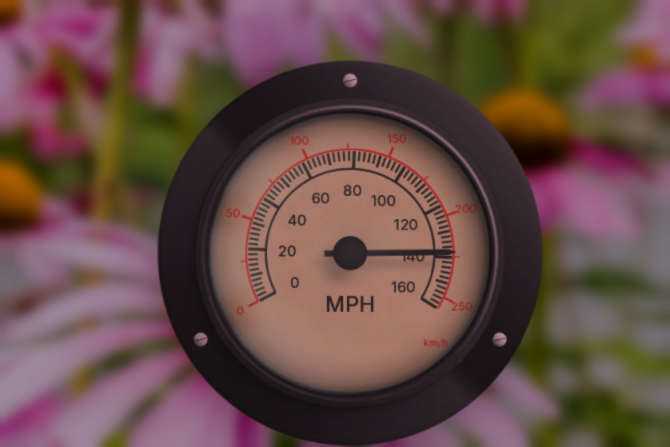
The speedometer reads 138 mph
